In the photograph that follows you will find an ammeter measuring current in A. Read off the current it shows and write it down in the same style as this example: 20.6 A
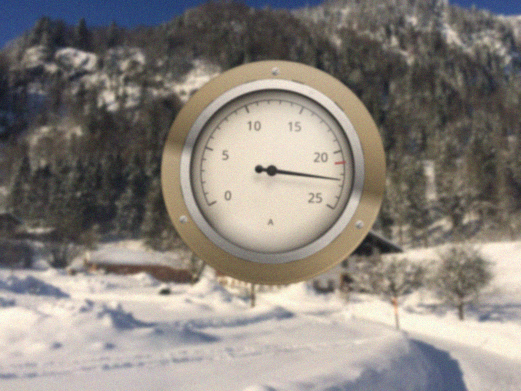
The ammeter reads 22.5 A
